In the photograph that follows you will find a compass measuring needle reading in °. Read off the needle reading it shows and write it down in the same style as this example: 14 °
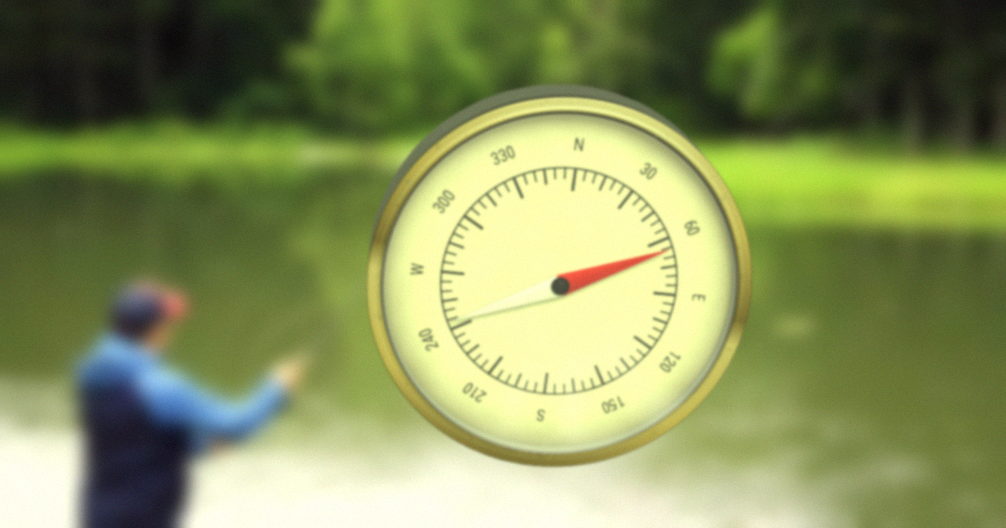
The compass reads 65 °
